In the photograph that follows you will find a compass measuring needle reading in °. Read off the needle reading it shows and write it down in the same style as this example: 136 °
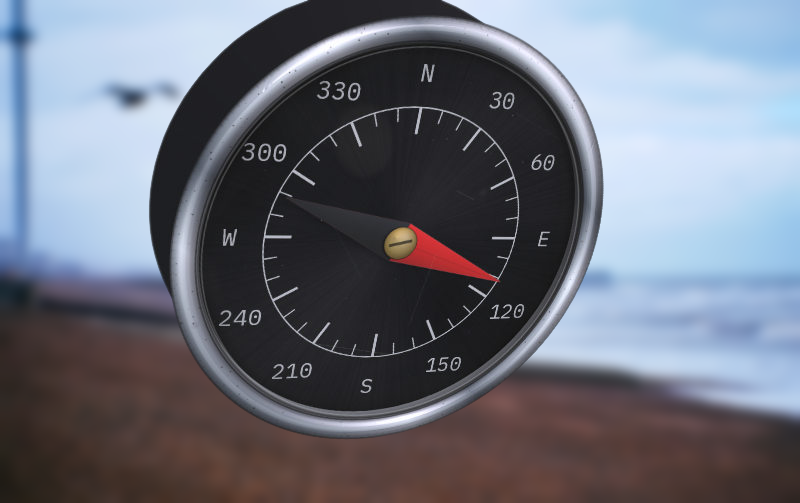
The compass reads 110 °
